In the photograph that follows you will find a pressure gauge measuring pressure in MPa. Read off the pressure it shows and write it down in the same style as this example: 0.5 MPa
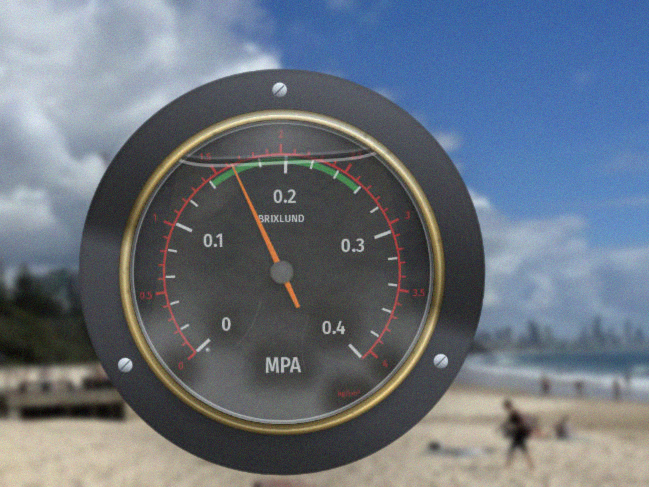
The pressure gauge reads 0.16 MPa
